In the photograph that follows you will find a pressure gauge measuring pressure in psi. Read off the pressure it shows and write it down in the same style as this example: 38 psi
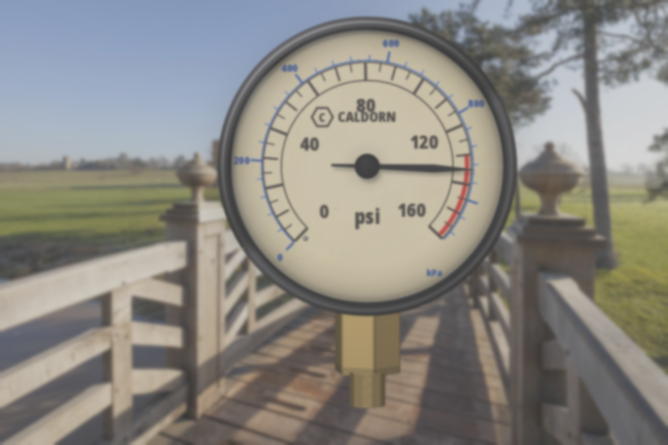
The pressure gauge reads 135 psi
